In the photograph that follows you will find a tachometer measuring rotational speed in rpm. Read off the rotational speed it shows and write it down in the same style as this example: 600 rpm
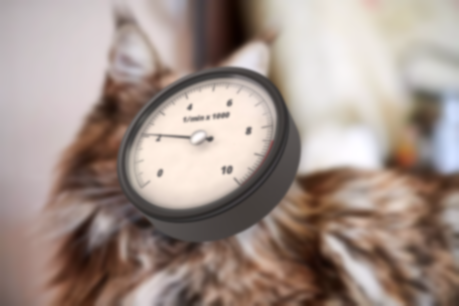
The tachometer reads 2000 rpm
